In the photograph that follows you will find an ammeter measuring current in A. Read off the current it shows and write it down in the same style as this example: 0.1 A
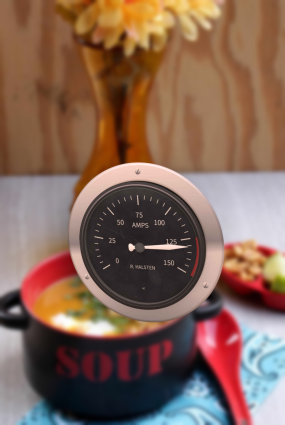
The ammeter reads 130 A
